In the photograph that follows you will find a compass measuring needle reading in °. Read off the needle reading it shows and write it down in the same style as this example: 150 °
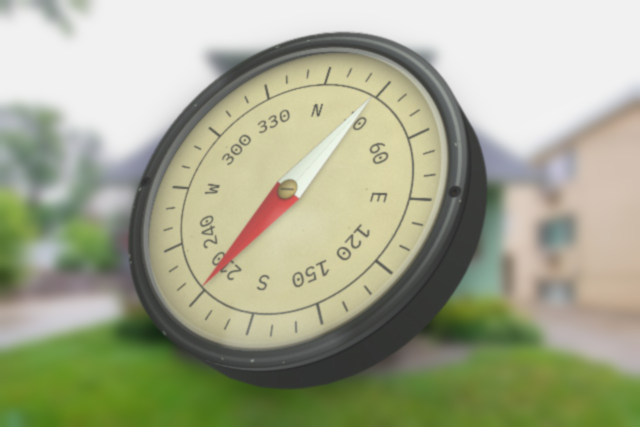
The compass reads 210 °
